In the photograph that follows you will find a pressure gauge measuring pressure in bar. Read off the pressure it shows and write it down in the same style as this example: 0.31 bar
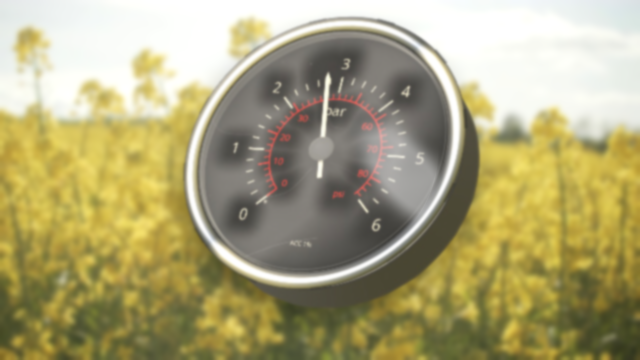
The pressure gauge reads 2.8 bar
